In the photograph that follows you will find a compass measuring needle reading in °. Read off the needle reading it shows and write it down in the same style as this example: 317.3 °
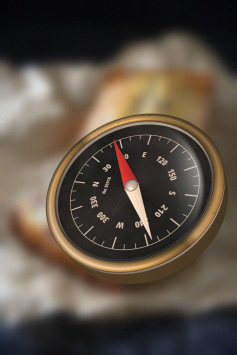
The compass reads 55 °
